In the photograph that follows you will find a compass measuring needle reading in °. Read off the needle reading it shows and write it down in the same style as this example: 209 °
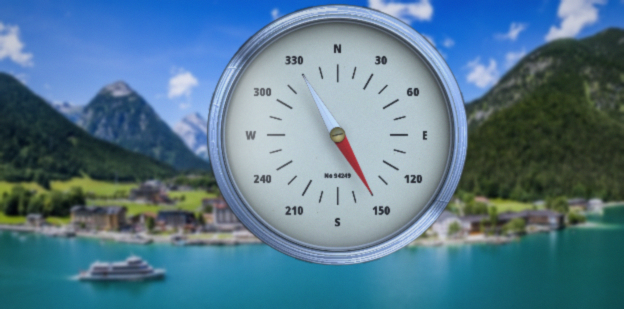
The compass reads 150 °
